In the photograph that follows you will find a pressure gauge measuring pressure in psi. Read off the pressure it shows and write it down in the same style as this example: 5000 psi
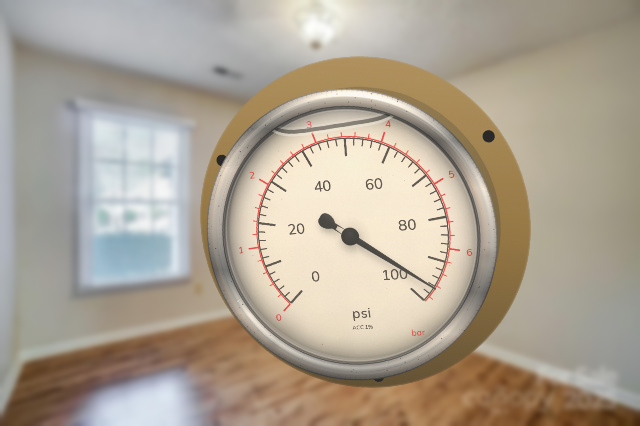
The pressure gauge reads 96 psi
